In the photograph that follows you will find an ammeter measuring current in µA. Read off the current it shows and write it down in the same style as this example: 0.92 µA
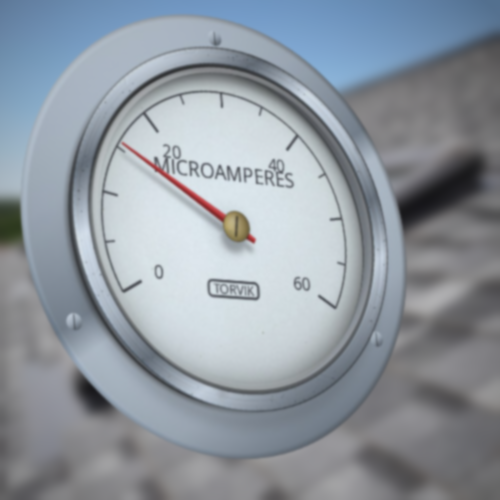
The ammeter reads 15 µA
